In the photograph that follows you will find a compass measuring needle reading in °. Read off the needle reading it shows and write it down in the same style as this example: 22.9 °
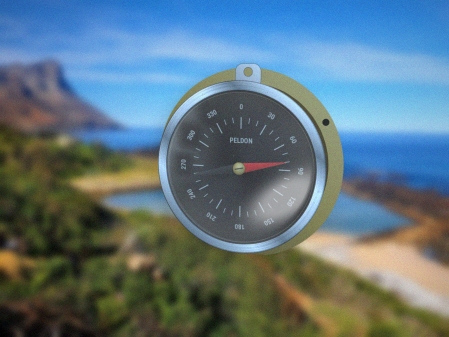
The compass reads 80 °
